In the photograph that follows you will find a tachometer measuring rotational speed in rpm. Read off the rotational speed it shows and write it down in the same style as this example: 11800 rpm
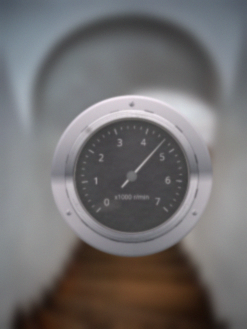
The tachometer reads 4600 rpm
